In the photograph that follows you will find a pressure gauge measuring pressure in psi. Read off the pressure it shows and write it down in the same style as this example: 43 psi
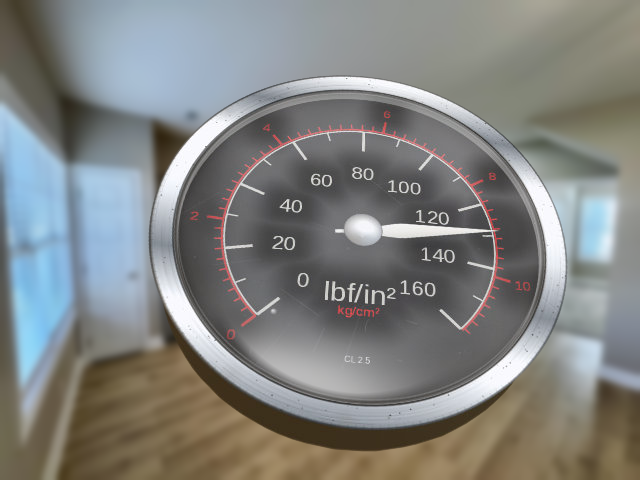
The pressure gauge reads 130 psi
